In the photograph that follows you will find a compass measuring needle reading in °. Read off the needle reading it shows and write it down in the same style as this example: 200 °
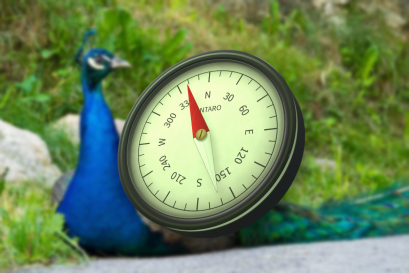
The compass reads 340 °
